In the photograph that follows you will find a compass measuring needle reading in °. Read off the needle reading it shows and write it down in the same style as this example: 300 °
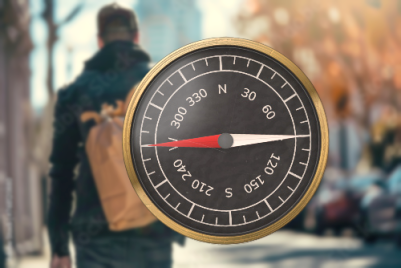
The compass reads 270 °
